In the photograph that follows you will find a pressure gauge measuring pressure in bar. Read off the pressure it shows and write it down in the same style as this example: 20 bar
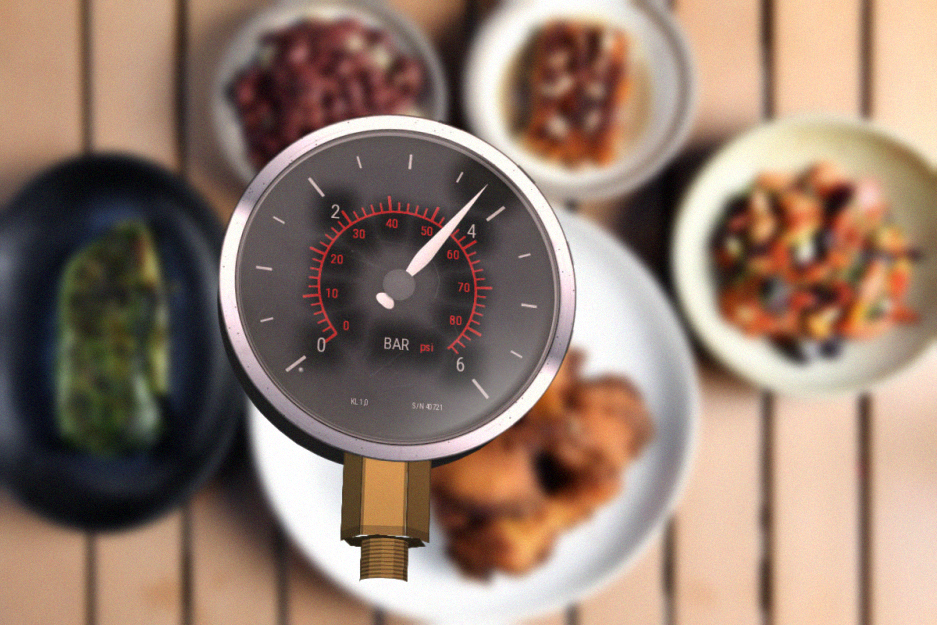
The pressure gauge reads 3.75 bar
